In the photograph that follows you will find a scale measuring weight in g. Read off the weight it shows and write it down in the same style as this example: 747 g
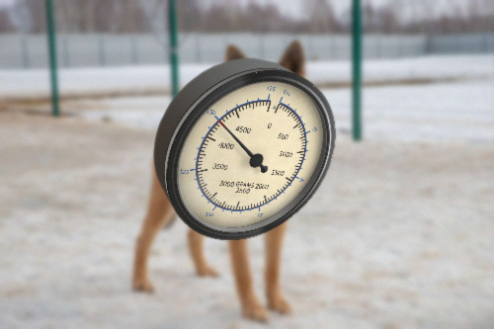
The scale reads 4250 g
